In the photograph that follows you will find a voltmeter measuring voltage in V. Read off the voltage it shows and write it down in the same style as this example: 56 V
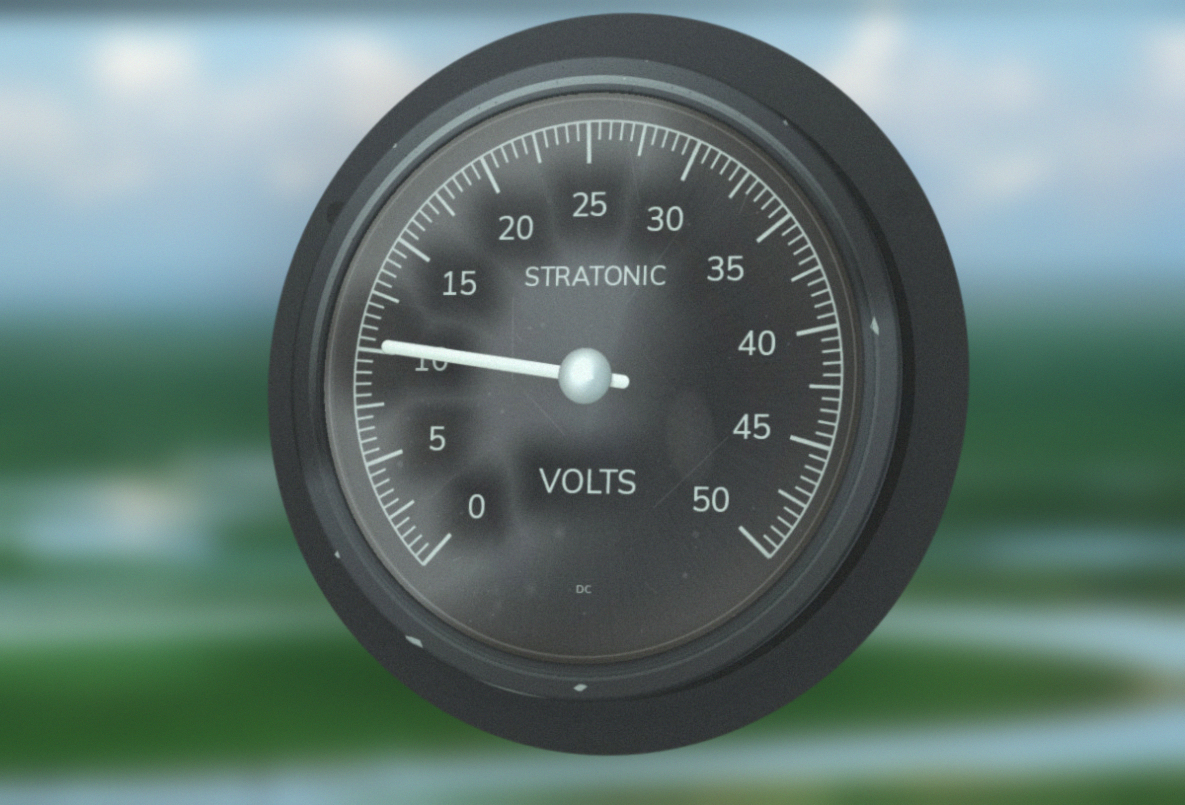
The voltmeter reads 10.25 V
